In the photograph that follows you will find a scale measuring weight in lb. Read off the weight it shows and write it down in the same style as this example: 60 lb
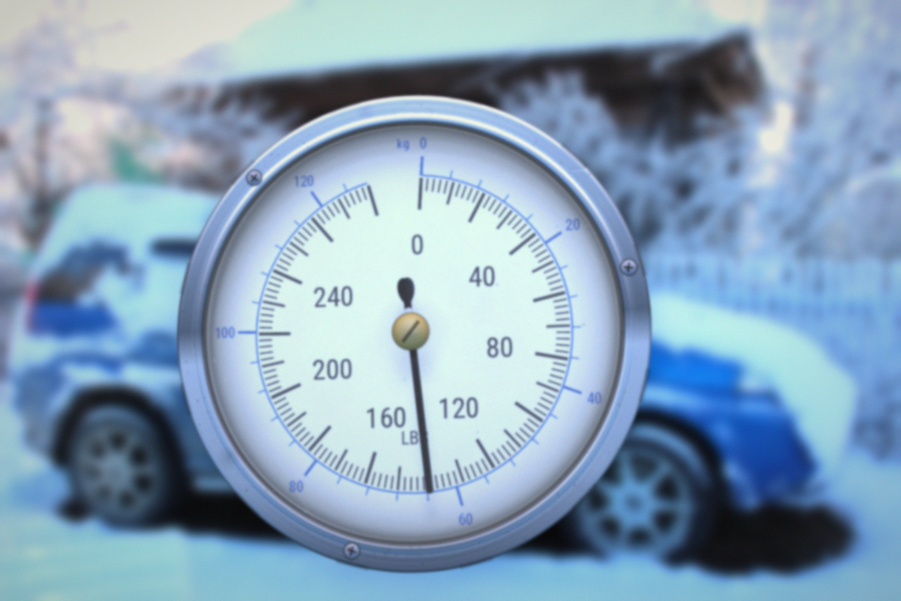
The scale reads 140 lb
